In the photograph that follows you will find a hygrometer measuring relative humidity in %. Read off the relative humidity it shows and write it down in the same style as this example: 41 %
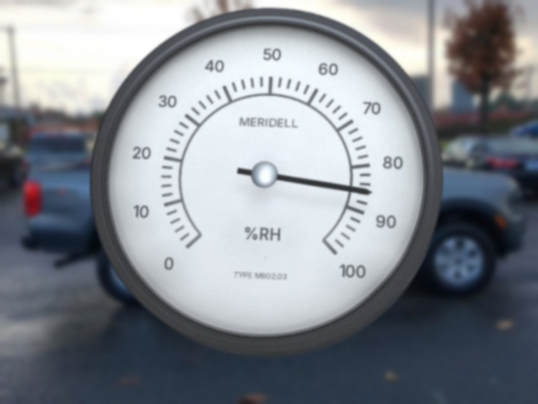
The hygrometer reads 86 %
